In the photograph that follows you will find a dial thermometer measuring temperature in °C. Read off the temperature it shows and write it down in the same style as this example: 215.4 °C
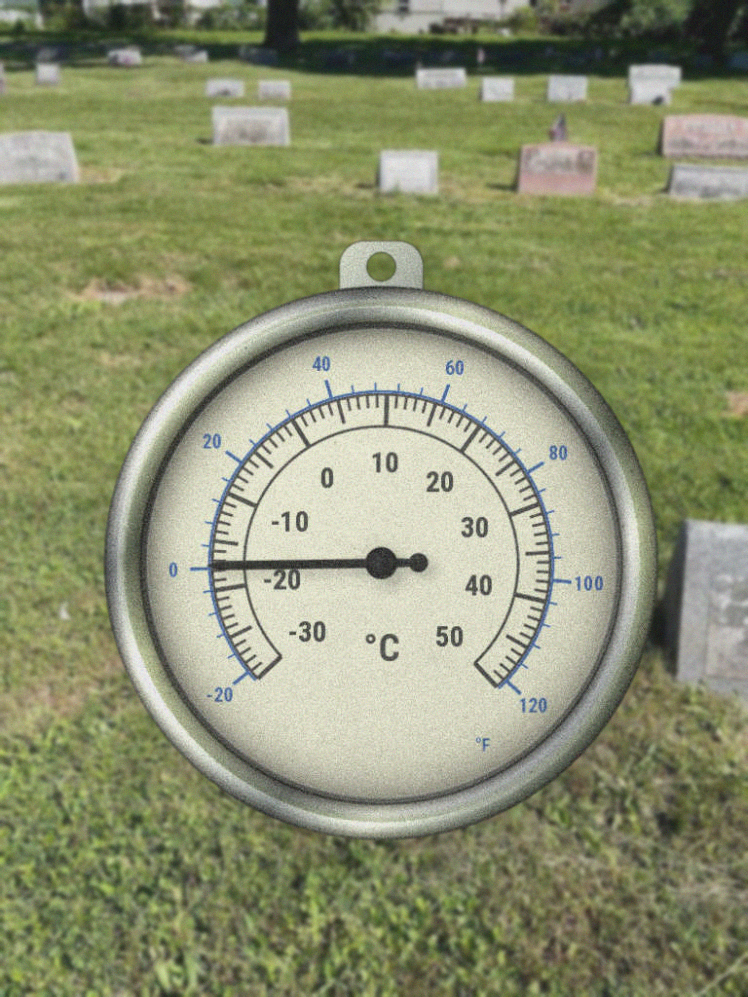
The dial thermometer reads -17.5 °C
